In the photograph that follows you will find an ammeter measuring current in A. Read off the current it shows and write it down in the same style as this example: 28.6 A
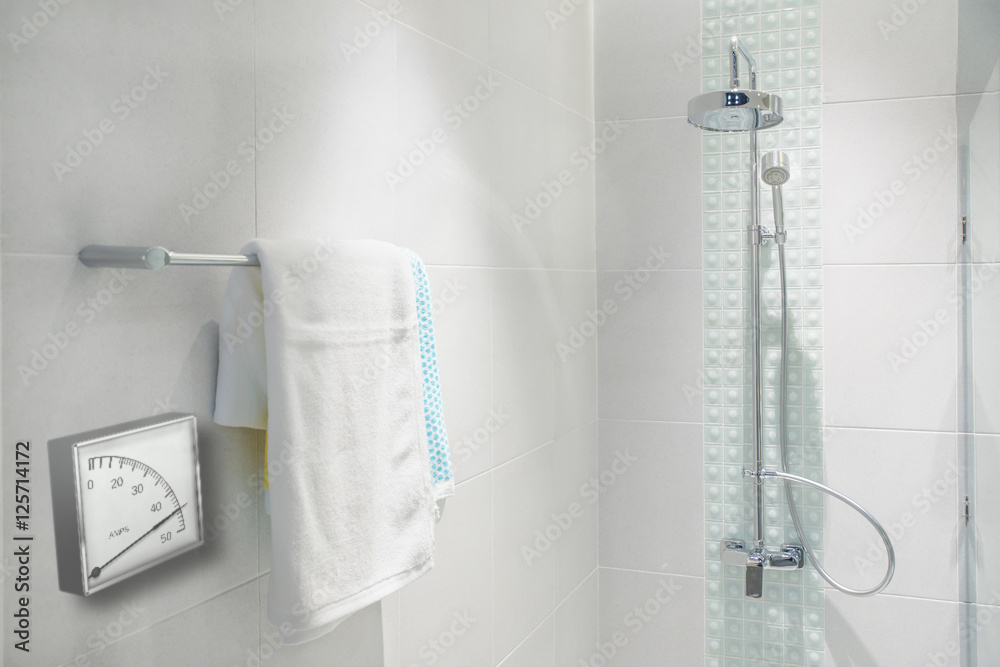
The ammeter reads 45 A
